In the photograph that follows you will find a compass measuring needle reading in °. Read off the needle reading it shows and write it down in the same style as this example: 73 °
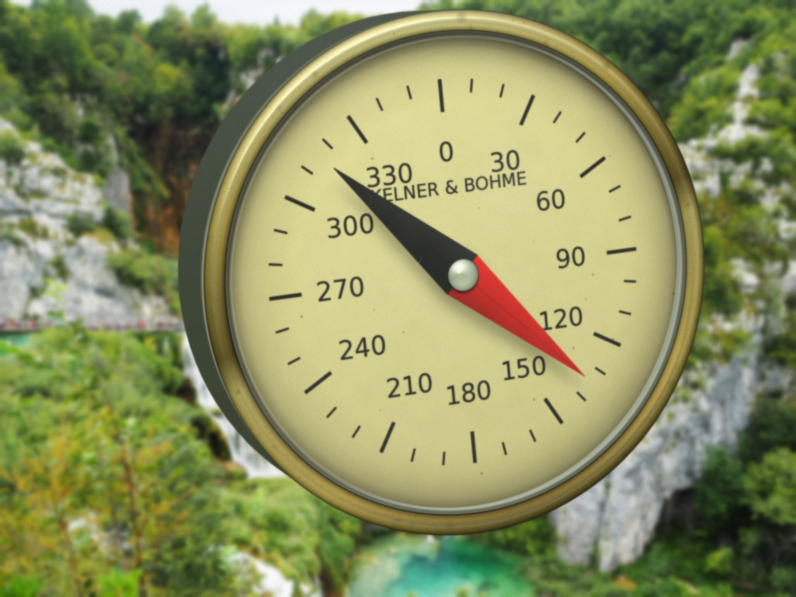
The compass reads 135 °
